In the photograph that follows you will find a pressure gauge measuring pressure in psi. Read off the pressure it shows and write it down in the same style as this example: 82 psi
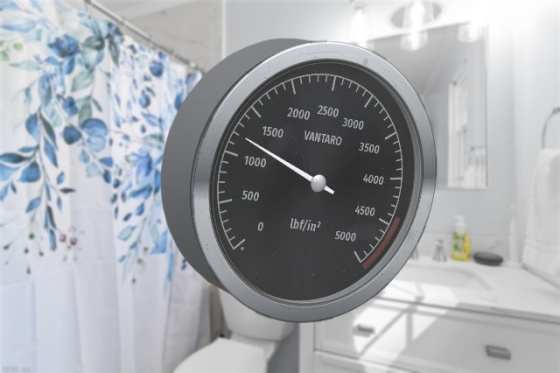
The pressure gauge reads 1200 psi
